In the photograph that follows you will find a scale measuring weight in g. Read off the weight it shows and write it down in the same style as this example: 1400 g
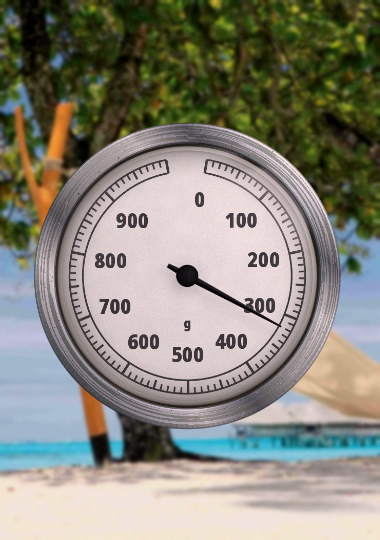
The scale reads 320 g
